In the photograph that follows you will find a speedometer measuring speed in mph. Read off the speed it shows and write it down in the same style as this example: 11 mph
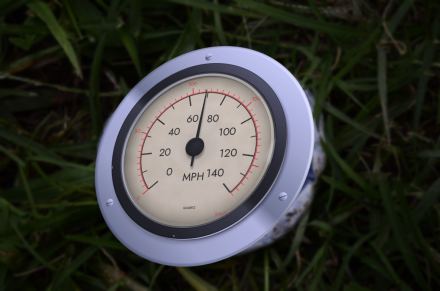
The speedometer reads 70 mph
